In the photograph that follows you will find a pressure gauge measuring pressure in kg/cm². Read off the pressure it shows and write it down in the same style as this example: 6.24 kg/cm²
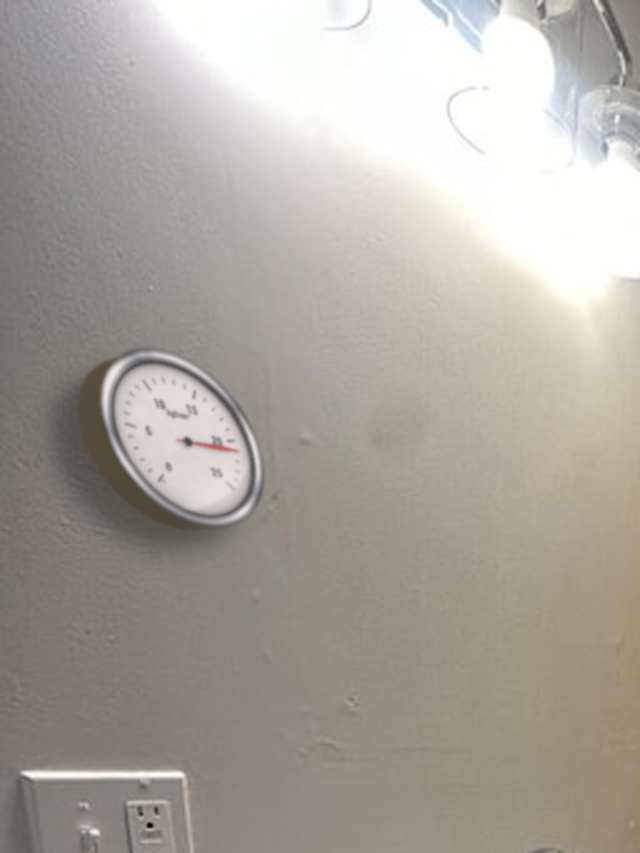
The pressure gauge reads 21 kg/cm²
